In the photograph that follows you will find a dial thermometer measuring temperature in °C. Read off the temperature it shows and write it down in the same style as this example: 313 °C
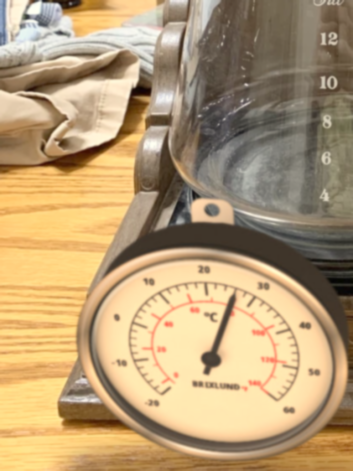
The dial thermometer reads 26 °C
